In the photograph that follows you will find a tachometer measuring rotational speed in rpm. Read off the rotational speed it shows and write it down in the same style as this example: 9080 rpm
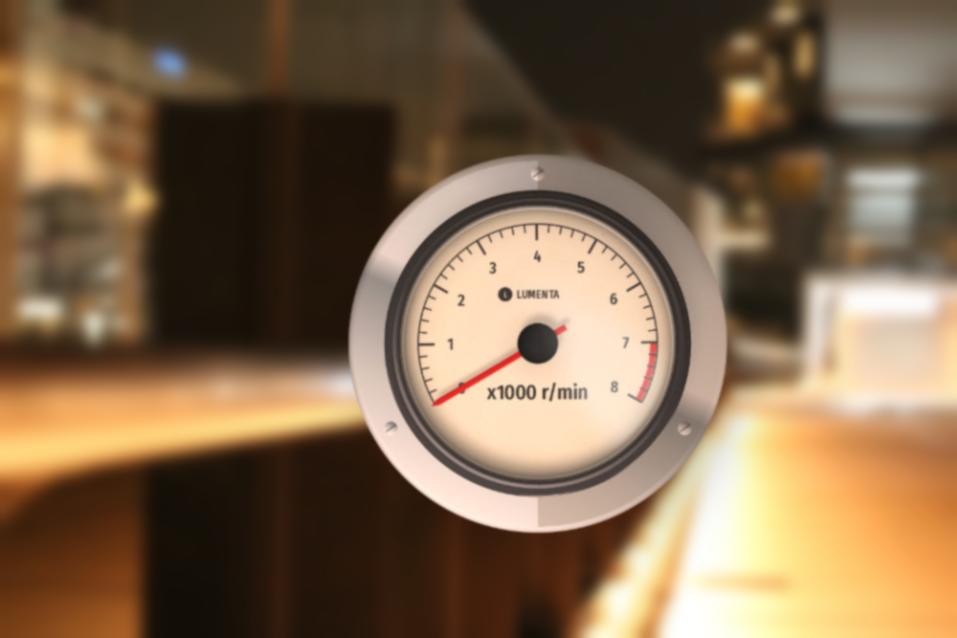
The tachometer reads 0 rpm
